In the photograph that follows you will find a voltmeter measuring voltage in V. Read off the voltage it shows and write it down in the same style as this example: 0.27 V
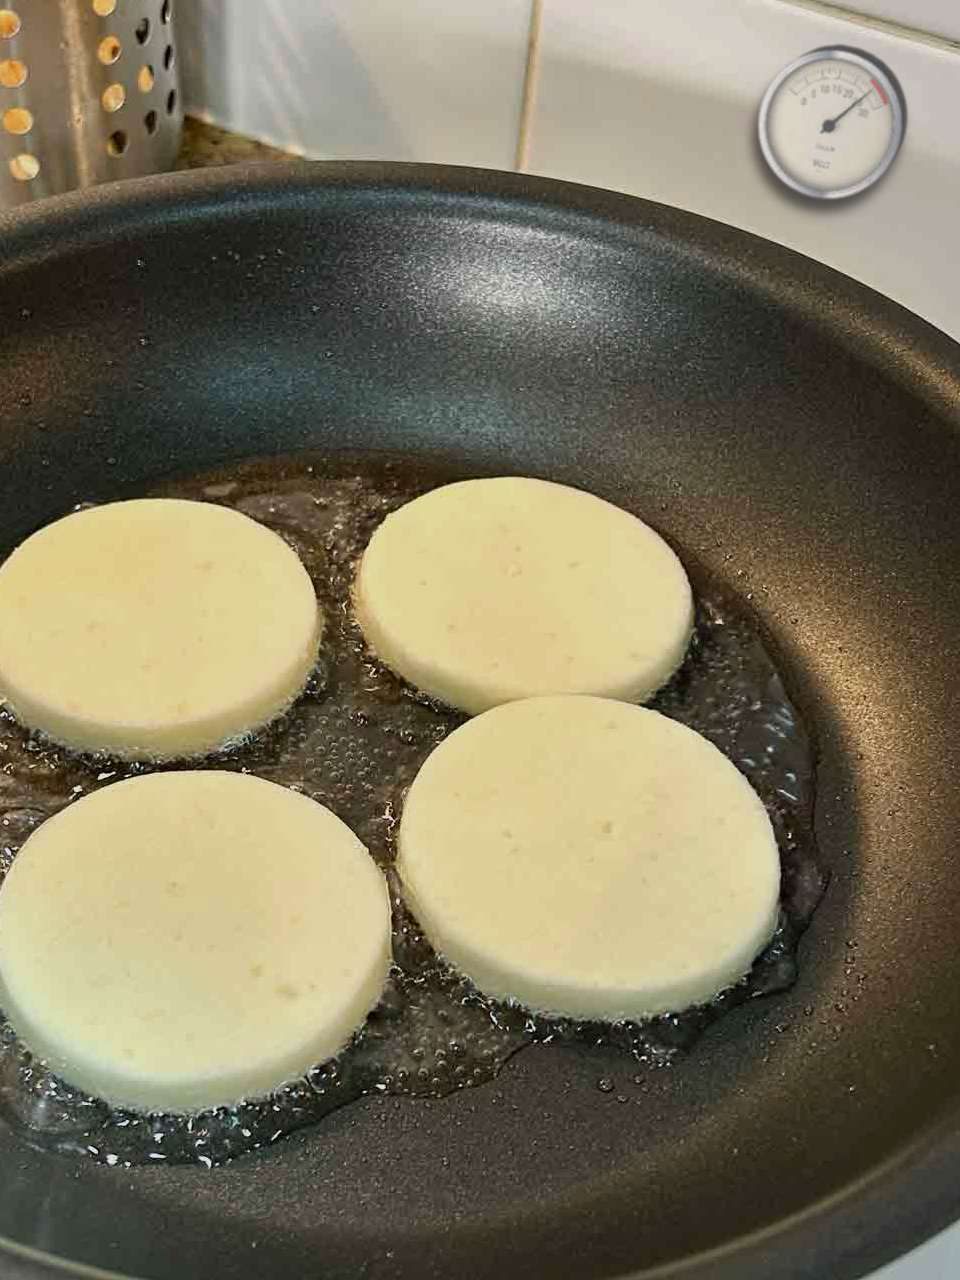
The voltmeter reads 25 V
